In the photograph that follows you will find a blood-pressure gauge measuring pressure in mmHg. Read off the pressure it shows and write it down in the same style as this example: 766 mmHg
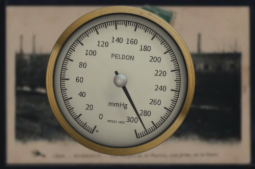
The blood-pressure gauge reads 290 mmHg
